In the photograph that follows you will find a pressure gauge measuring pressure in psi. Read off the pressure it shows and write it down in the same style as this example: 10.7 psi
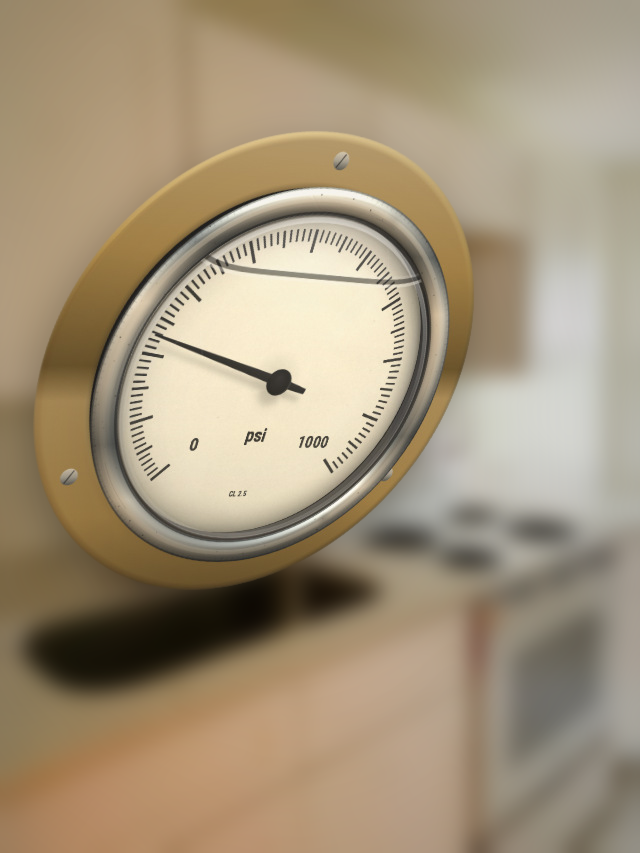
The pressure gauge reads 230 psi
